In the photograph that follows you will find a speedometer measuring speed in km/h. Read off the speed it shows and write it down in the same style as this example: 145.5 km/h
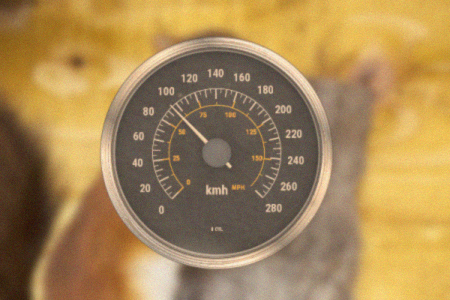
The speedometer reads 95 km/h
